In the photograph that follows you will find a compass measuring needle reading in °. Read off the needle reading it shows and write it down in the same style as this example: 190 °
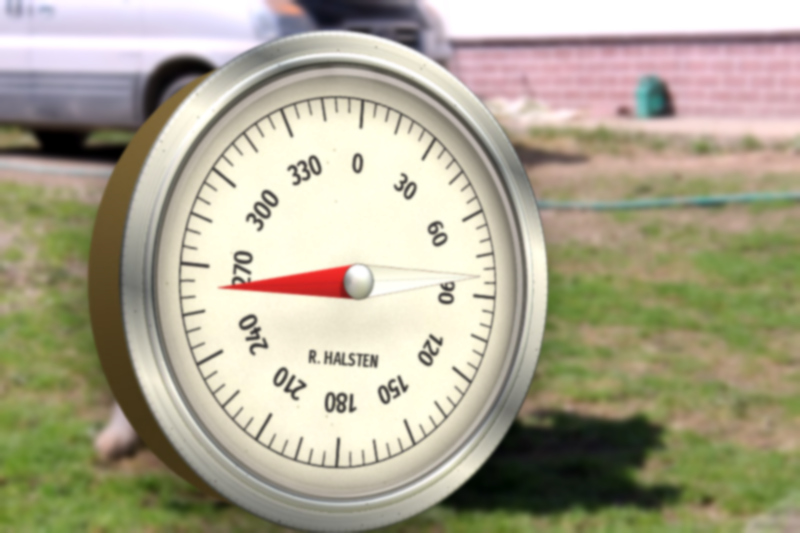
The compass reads 262.5 °
